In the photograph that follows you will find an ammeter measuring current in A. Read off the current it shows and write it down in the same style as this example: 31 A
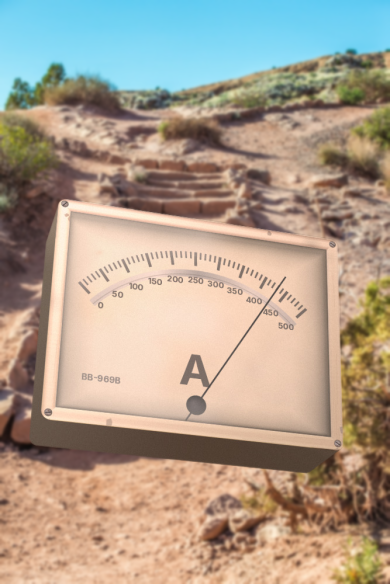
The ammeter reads 430 A
